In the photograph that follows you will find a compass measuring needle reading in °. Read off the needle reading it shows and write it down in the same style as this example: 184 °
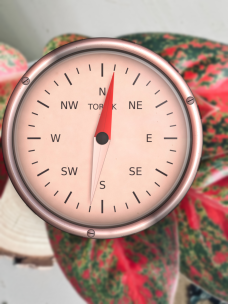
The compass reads 10 °
